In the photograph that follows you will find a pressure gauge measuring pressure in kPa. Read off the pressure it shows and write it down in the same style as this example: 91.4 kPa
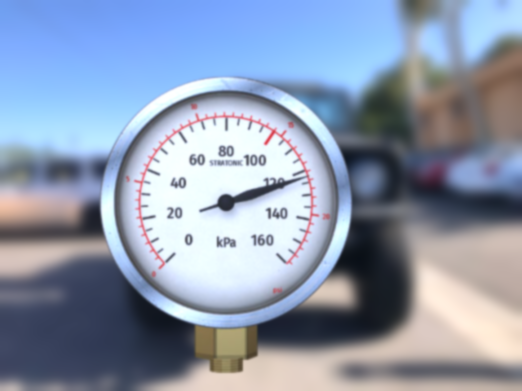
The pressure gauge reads 122.5 kPa
